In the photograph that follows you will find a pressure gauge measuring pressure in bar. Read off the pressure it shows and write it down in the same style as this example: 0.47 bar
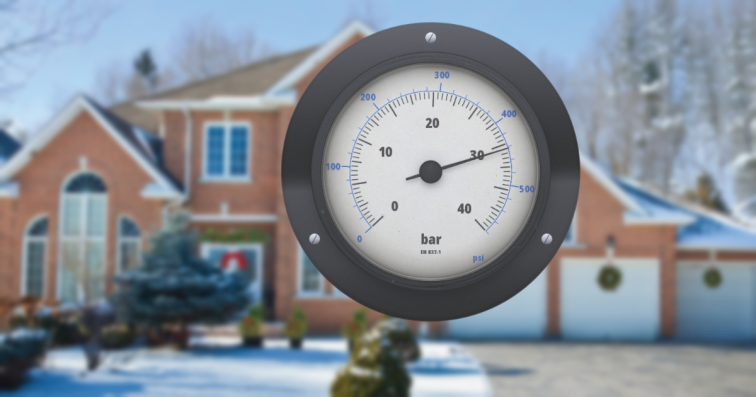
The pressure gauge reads 30.5 bar
